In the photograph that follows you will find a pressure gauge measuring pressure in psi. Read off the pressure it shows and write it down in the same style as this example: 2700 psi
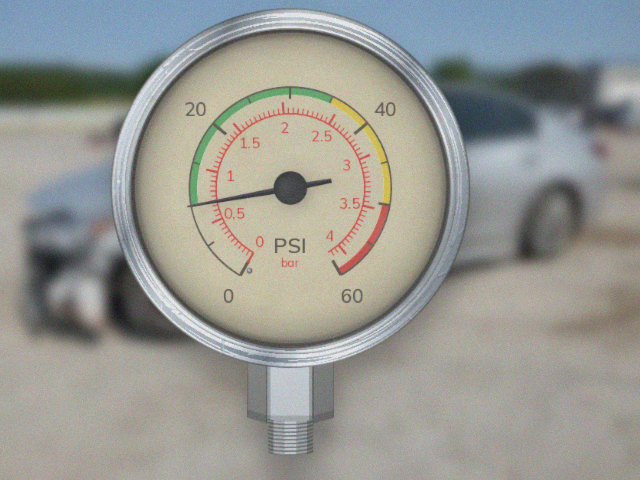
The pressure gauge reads 10 psi
